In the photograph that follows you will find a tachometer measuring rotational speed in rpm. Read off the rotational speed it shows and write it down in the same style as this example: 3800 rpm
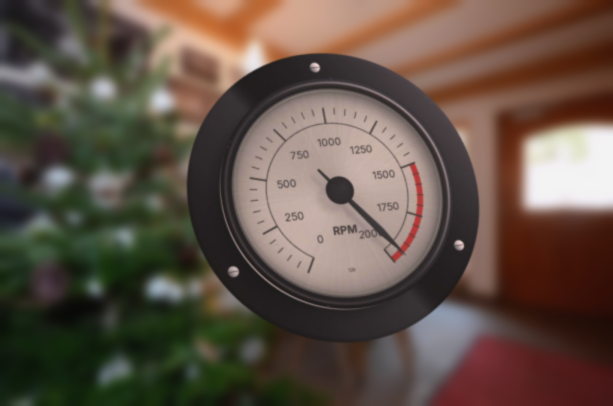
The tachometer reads 1950 rpm
